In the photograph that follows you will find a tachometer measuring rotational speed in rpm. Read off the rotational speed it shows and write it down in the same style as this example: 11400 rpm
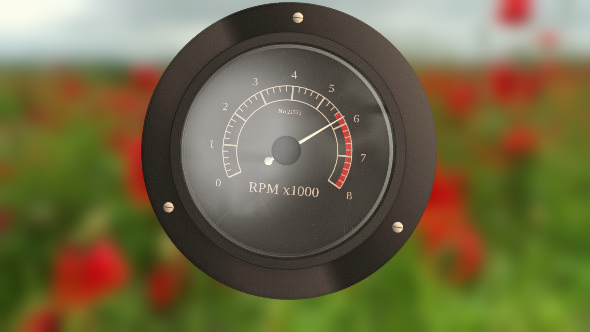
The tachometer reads 5800 rpm
